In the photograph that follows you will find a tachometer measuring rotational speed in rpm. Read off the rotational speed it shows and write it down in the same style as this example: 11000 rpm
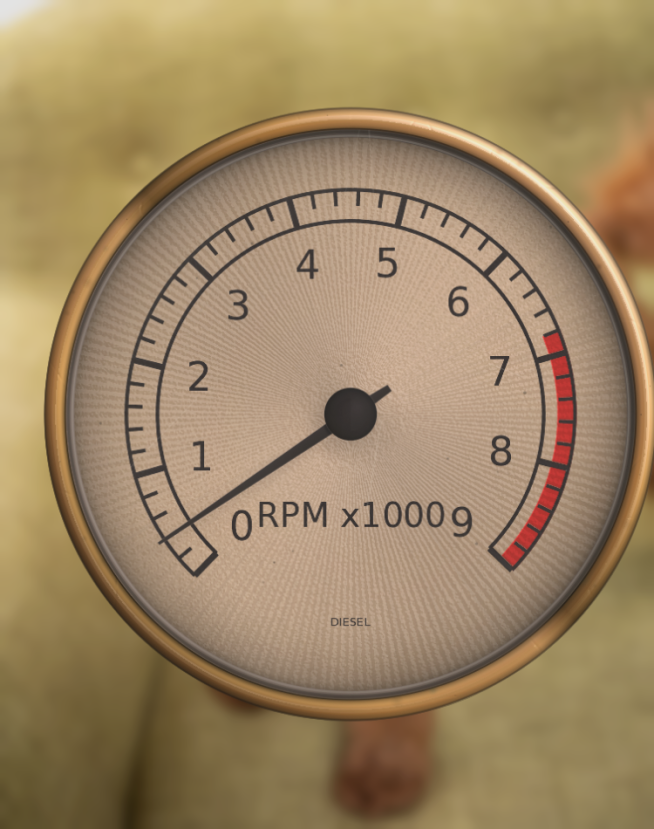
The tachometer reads 400 rpm
